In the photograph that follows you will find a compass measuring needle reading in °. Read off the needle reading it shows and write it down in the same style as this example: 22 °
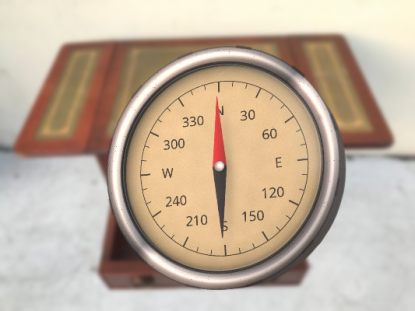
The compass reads 0 °
